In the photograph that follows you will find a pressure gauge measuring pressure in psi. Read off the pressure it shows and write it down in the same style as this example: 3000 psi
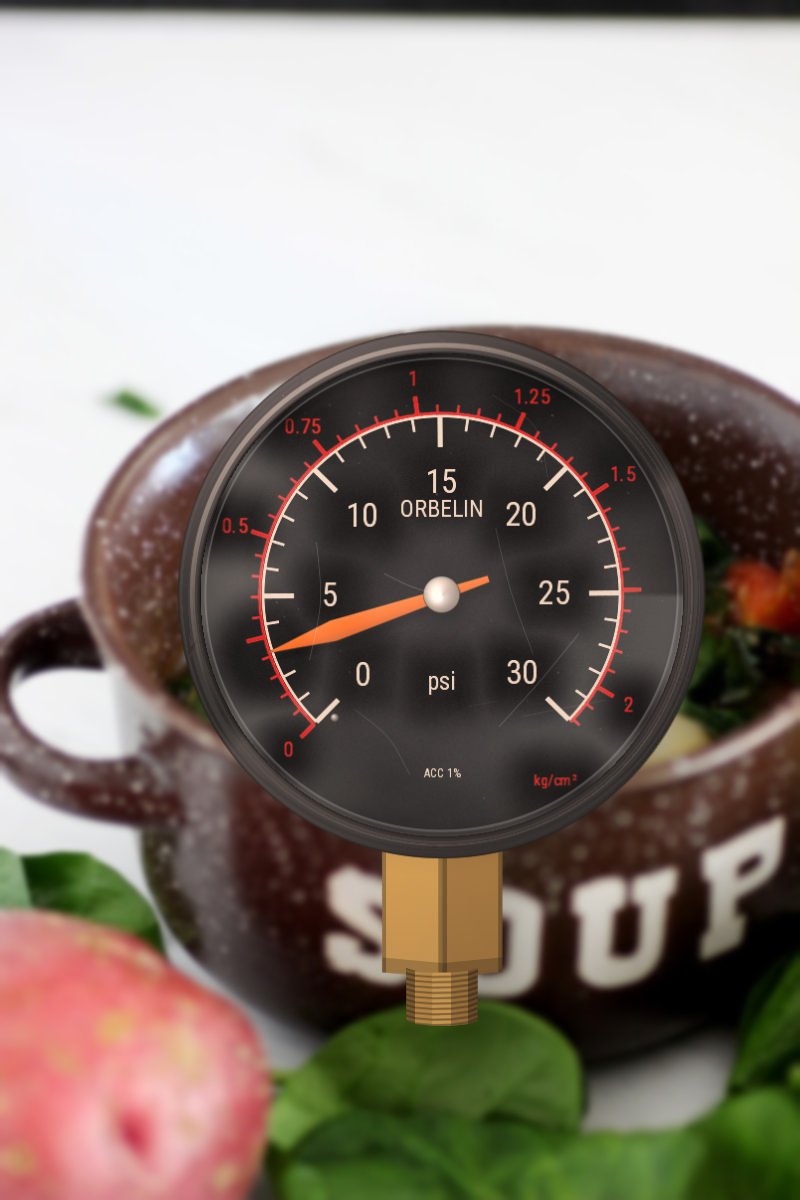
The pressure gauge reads 3 psi
